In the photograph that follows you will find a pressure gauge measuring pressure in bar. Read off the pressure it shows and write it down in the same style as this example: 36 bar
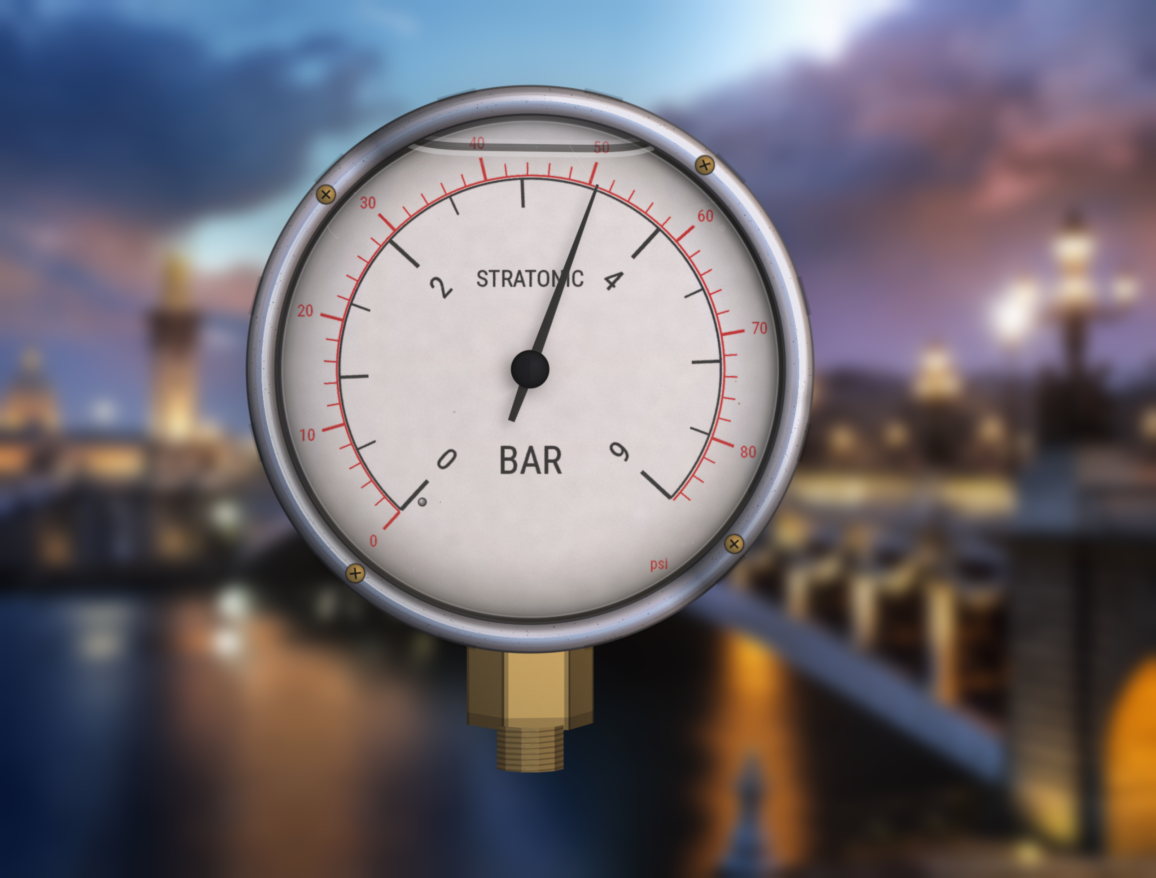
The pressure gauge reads 3.5 bar
